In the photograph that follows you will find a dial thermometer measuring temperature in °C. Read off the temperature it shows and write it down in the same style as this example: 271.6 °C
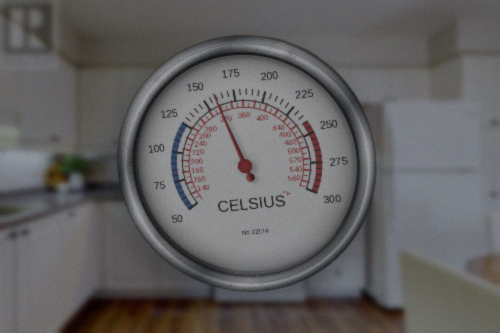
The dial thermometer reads 160 °C
